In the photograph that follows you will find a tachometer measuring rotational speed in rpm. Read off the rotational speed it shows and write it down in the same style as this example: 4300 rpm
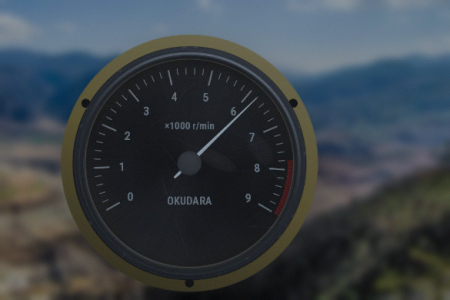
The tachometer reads 6200 rpm
